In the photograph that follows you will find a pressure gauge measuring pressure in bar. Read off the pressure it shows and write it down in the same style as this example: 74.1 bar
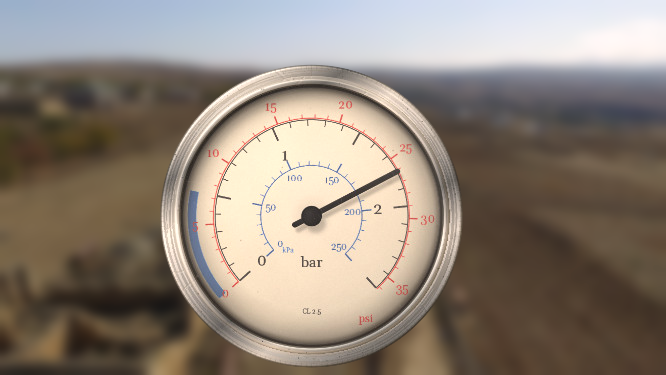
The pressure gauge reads 1.8 bar
